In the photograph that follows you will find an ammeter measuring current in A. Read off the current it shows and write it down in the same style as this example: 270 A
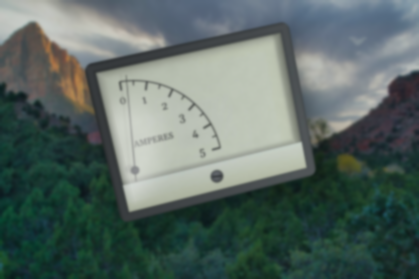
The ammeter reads 0.25 A
